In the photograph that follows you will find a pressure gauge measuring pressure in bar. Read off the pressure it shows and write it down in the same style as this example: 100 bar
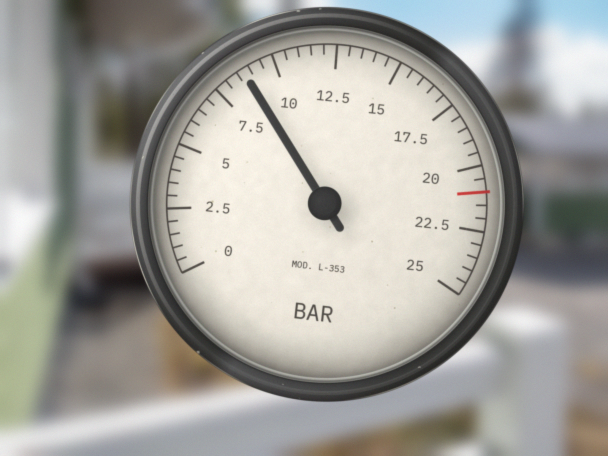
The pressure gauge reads 8.75 bar
